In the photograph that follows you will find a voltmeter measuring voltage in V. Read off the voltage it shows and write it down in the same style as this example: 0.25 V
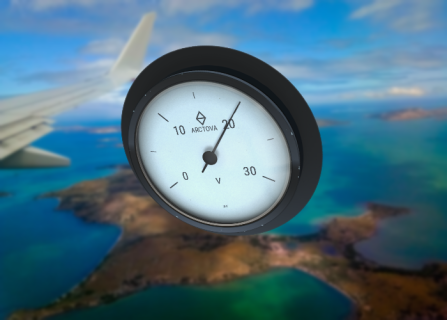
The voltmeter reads 20 V
